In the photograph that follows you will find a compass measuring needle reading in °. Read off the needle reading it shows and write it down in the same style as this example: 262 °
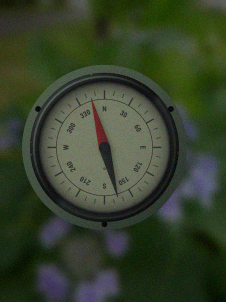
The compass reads 345 °
